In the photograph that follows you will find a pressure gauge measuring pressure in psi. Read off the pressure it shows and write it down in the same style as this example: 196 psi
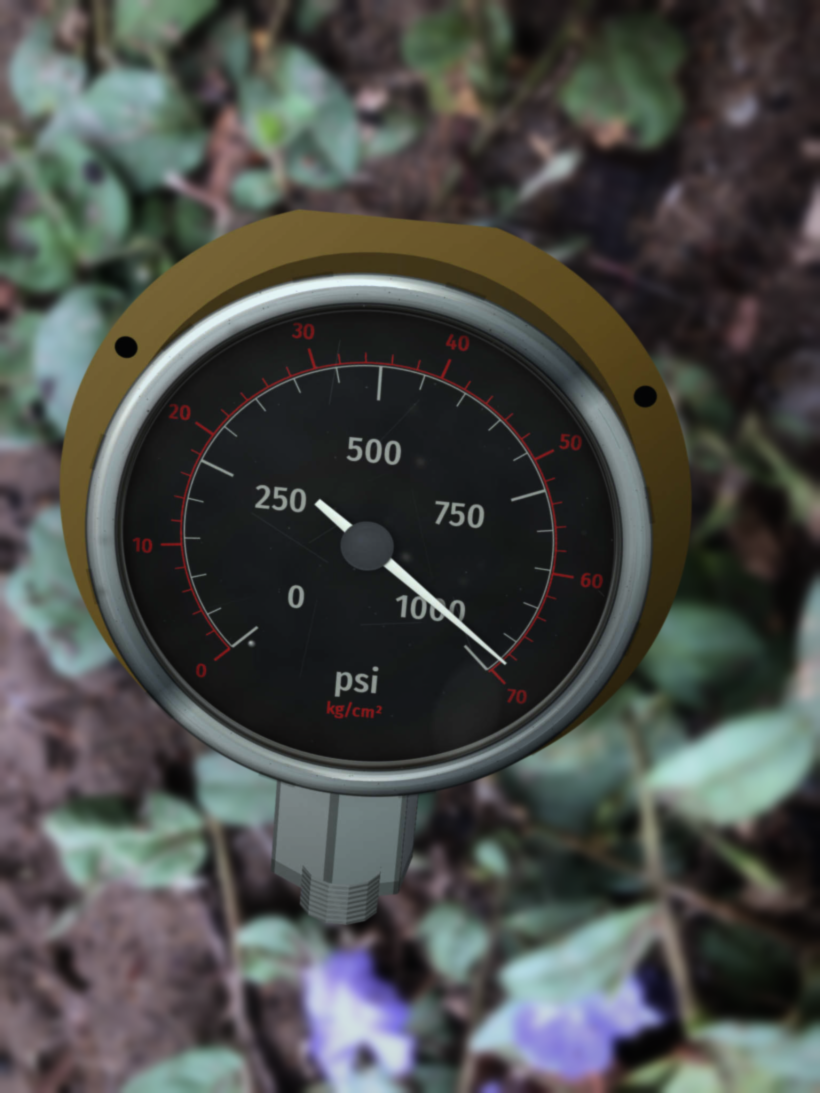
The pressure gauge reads 975 psi
